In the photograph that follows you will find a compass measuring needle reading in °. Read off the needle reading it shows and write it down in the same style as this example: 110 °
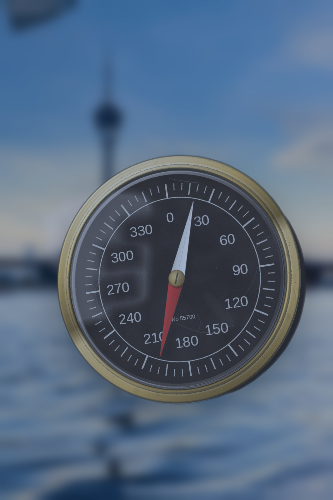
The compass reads 200 °
